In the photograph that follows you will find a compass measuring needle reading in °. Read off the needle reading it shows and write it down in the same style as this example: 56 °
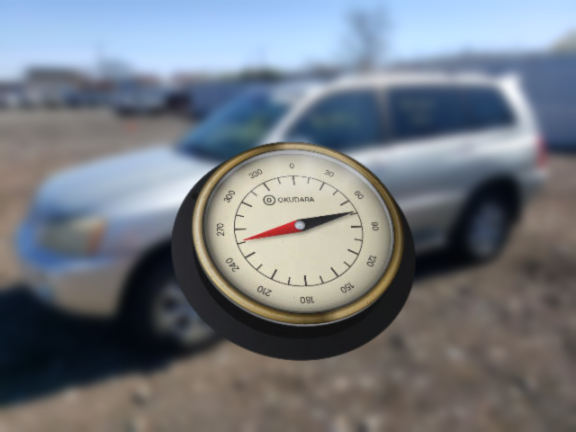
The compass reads 255 °
